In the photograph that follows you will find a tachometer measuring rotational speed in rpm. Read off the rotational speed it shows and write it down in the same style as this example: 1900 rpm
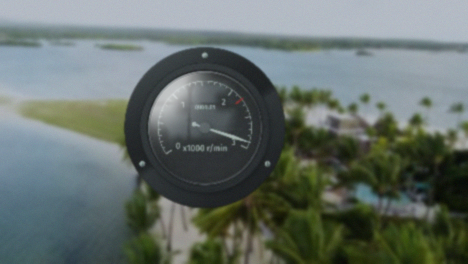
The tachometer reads 2900 rpm
